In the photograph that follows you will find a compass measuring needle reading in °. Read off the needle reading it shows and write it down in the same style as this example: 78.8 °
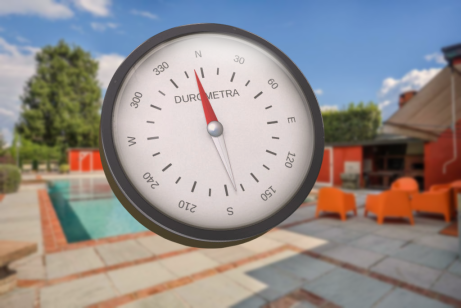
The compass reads 352.5 °
